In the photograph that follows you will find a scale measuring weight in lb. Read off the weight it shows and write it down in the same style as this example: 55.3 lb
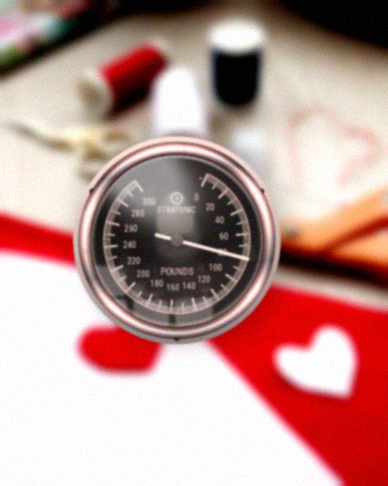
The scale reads 80 lb
